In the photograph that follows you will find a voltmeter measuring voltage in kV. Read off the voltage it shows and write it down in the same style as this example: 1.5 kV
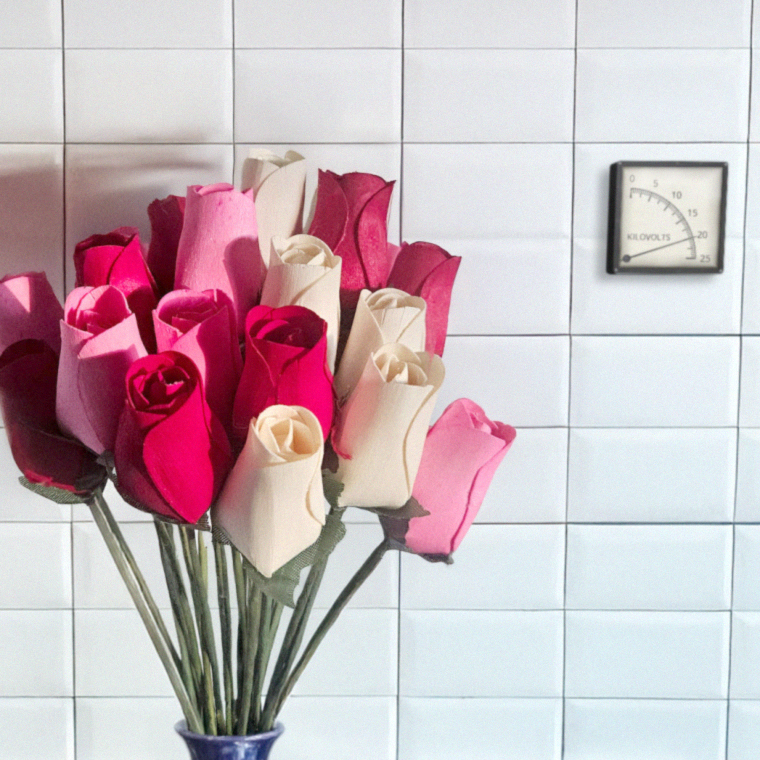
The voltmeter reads 20 kV
